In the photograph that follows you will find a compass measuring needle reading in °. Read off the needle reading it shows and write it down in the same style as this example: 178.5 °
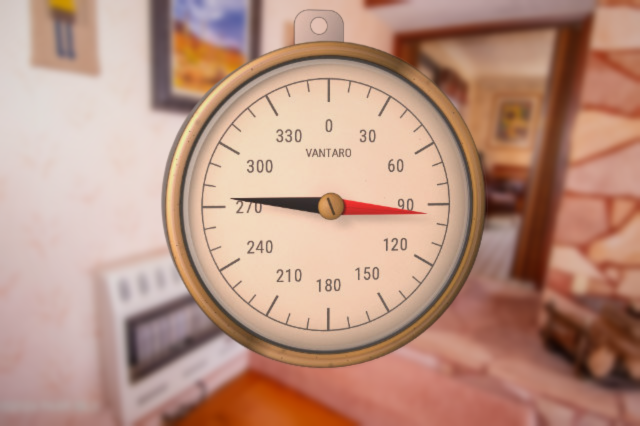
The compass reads 95 °
